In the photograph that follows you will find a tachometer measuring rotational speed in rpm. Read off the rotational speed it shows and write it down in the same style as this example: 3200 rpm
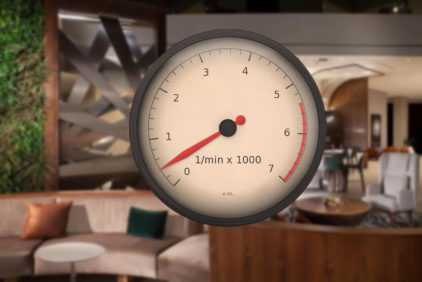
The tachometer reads 400 rpm
